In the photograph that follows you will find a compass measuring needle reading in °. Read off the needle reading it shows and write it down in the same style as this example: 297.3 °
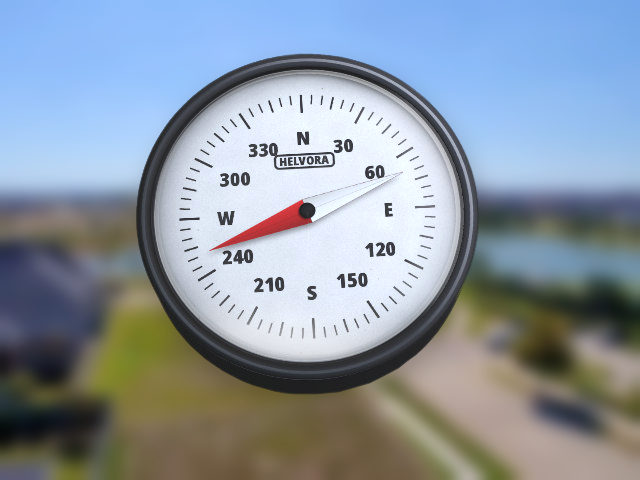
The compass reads 250 °
